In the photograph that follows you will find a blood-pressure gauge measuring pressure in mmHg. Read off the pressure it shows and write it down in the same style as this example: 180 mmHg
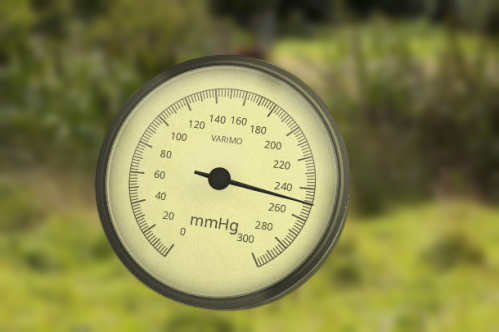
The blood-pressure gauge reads 250 mmHg
